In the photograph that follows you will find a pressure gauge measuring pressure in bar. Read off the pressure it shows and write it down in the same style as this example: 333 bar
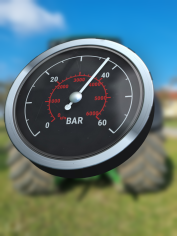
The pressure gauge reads 37.5 bar
